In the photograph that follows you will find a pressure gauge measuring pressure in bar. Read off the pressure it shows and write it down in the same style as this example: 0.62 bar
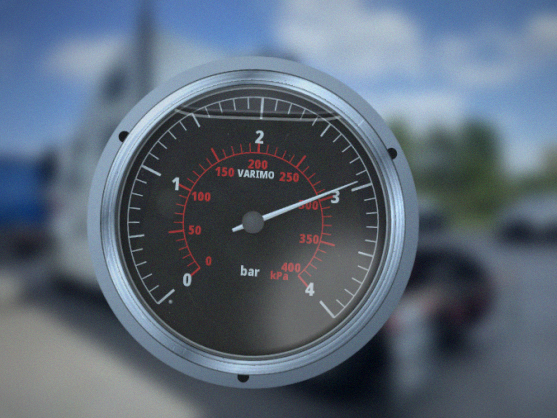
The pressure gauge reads 2.95 bar
